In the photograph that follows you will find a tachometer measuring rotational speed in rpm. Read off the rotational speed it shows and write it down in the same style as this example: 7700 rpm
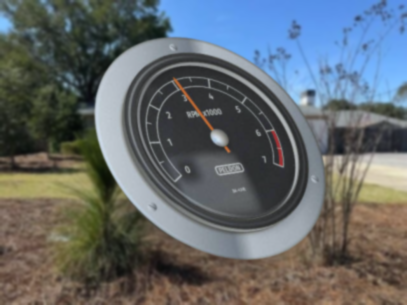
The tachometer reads 3000 rpm
